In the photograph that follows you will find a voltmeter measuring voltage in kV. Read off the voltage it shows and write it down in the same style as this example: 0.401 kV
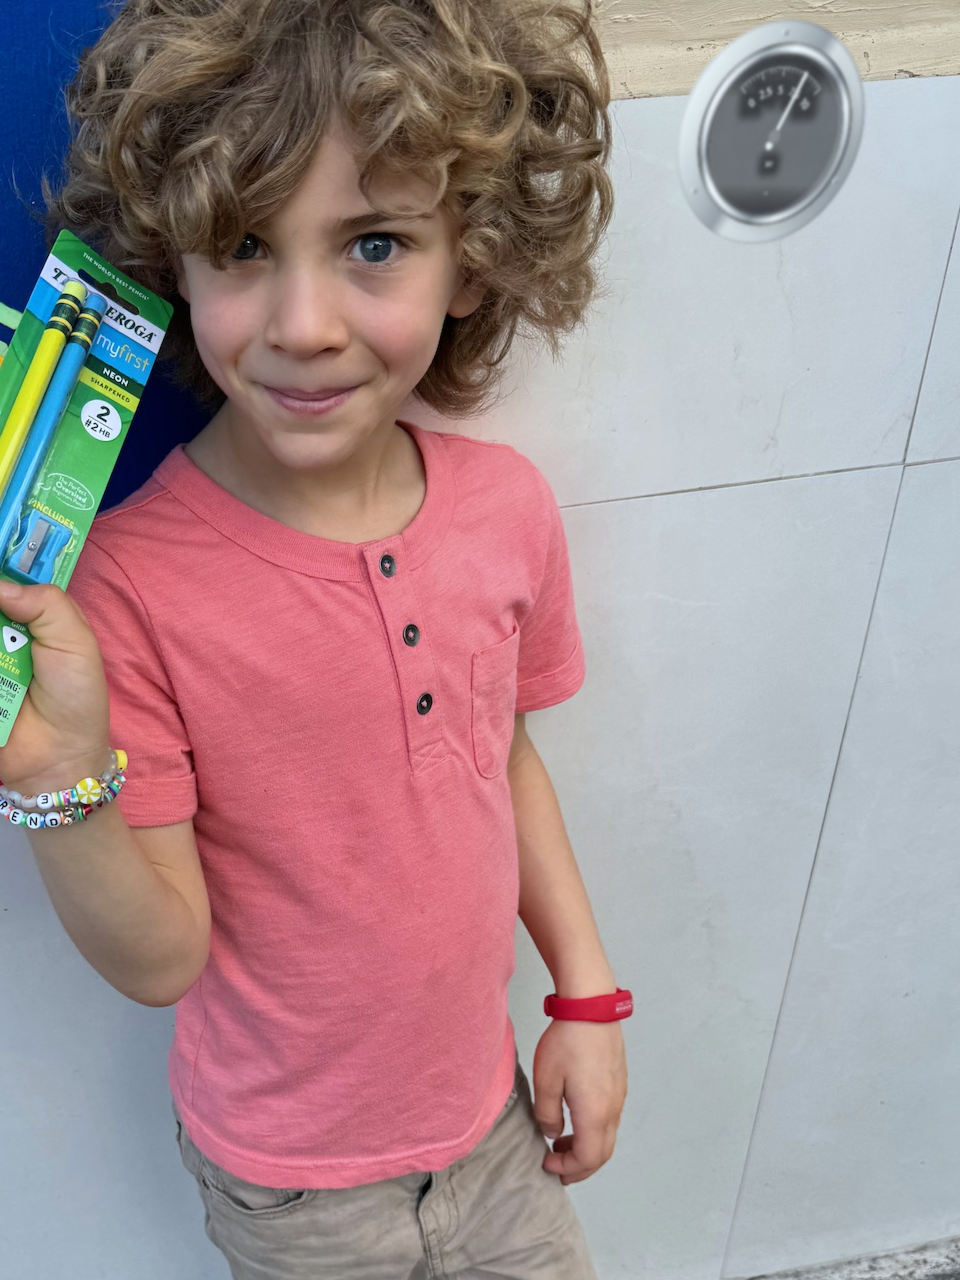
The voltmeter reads 7.5 kV
